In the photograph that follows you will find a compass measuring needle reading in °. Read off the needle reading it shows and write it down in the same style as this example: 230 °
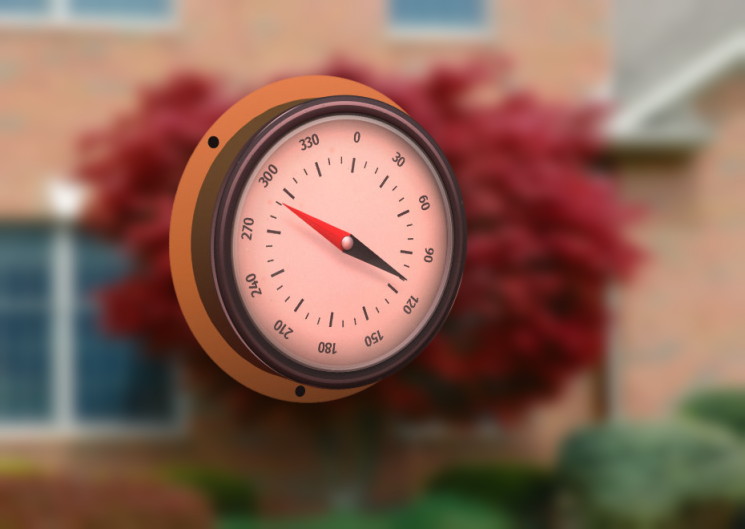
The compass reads 290 °
